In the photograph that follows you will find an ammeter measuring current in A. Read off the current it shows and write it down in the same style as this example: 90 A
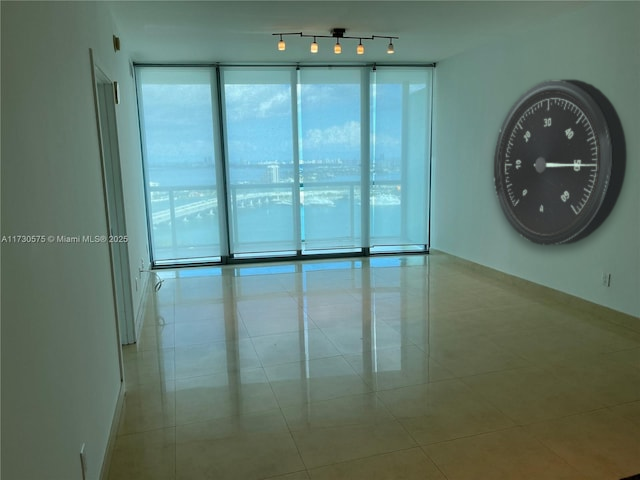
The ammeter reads 50 A
